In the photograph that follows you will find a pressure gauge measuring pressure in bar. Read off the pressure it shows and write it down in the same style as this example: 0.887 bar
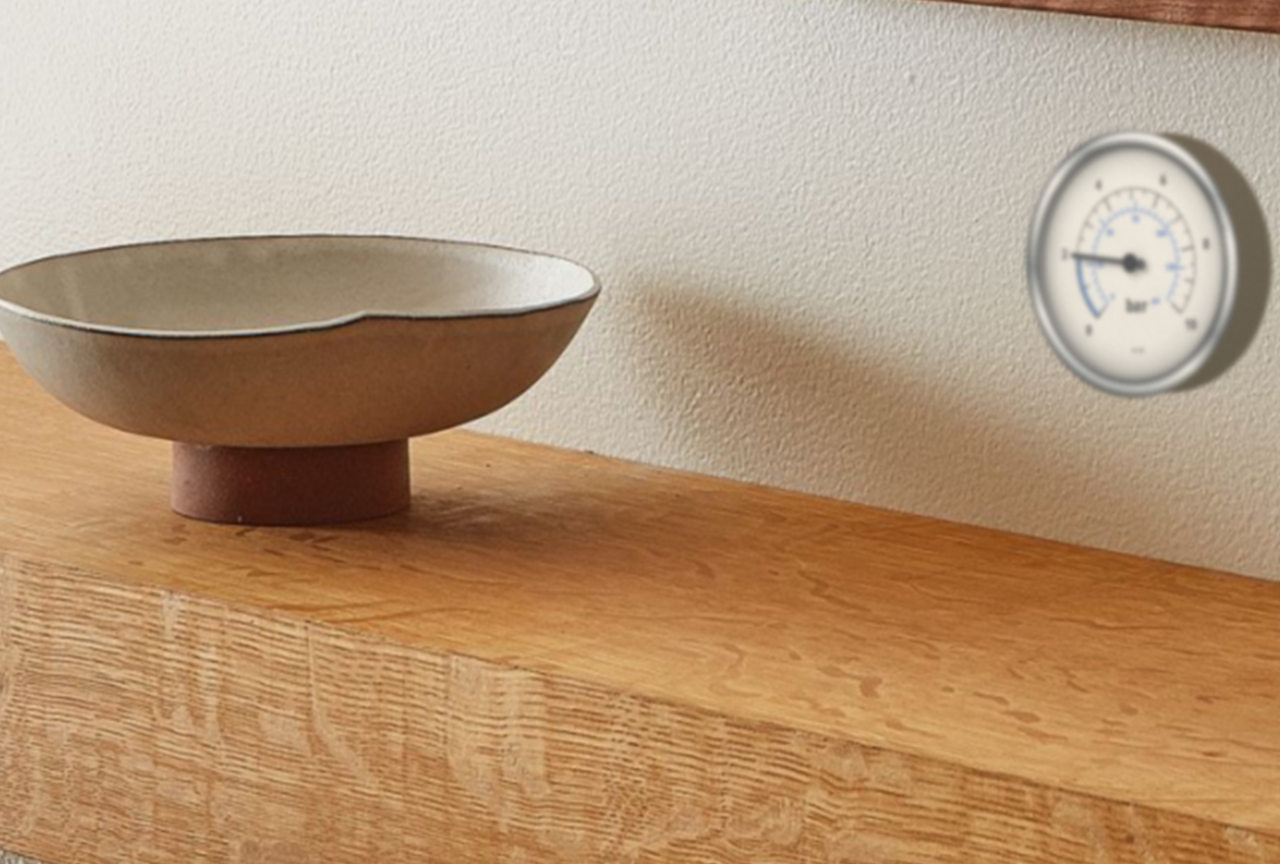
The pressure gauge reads 2 bar
